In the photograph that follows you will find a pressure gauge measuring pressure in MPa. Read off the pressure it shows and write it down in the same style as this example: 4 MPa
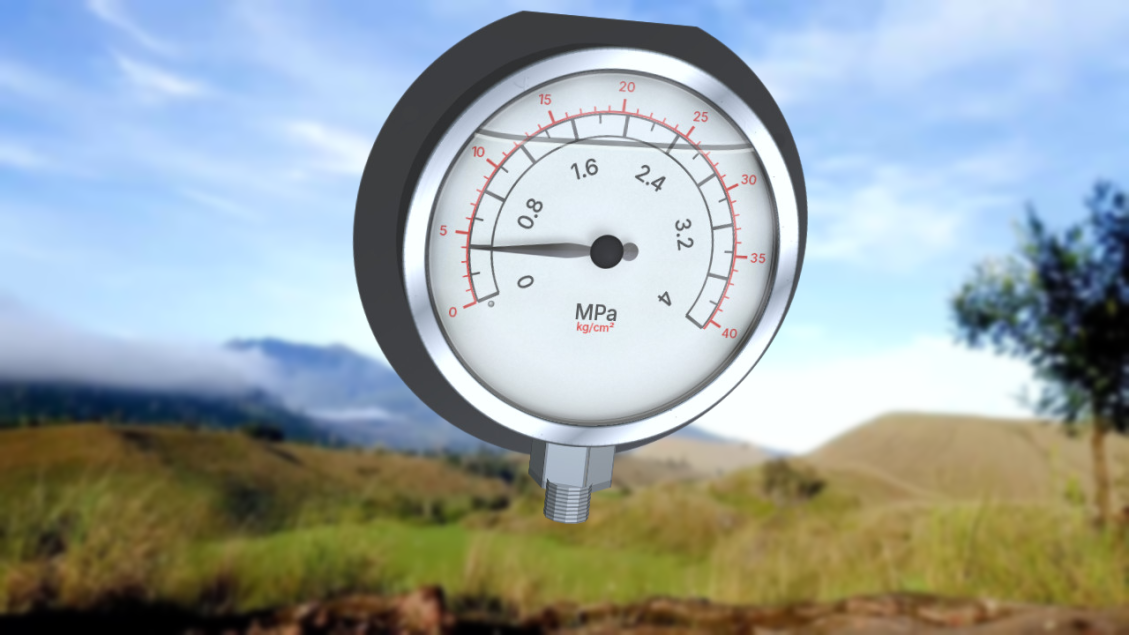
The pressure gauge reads 0.4 MPa
